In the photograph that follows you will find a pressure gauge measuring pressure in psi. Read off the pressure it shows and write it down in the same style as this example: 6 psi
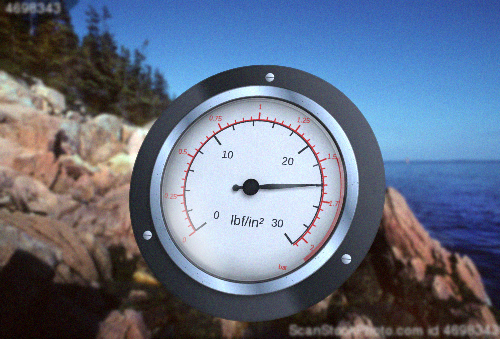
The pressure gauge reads 24 psi
